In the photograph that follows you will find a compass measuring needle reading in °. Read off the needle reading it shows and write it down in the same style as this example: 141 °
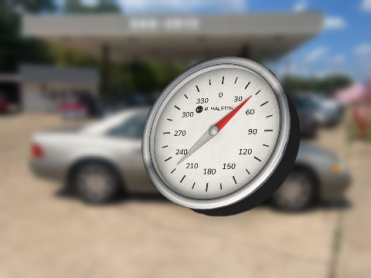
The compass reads 45 °
